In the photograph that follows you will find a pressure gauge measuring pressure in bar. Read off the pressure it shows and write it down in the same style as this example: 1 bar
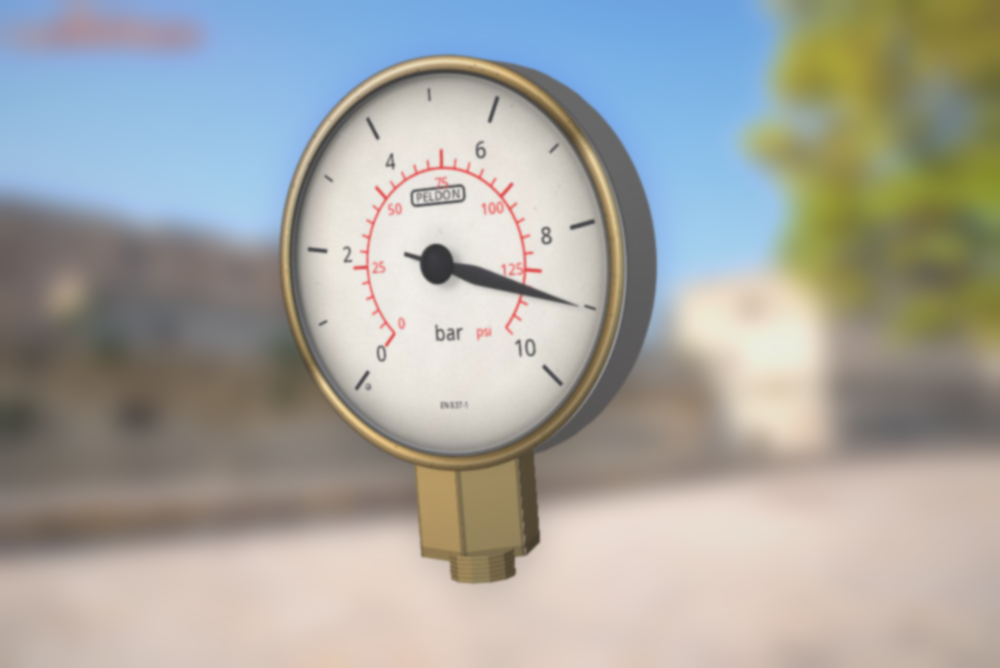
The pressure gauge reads 9 bar
